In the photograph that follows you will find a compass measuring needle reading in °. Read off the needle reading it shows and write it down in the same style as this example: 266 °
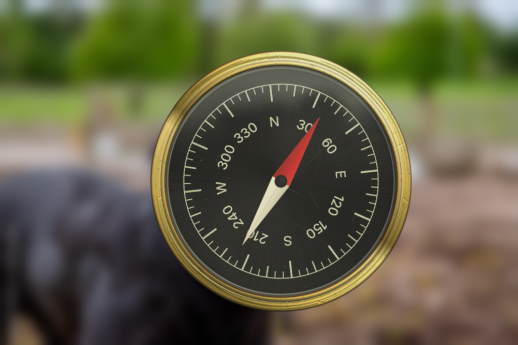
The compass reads 37.5 °
